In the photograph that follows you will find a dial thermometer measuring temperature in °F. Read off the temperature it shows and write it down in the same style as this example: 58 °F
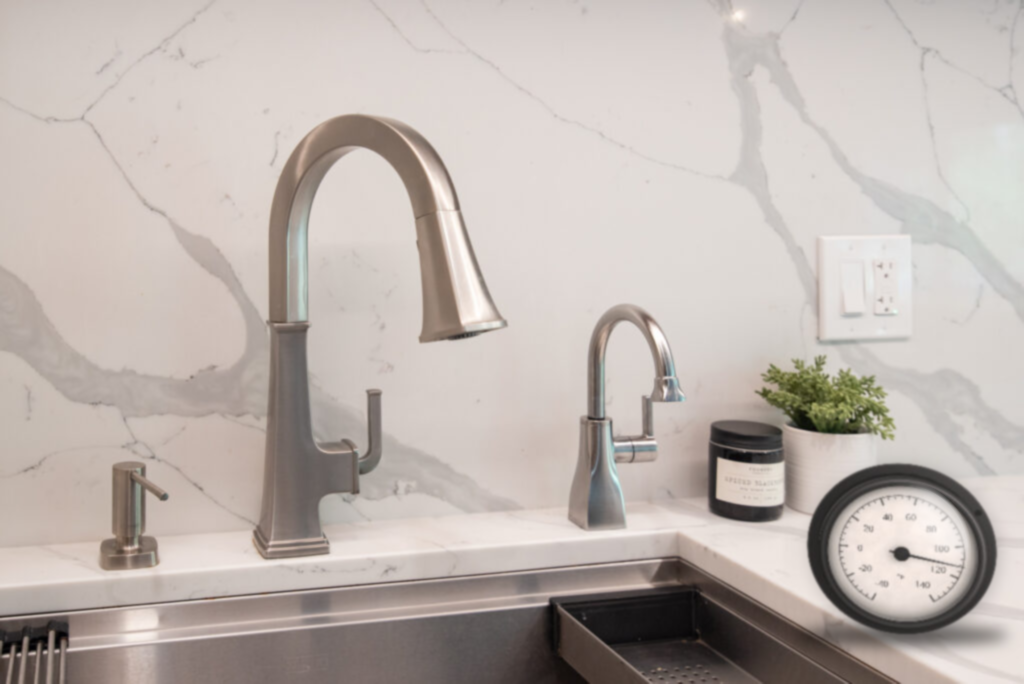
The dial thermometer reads 112 °F
